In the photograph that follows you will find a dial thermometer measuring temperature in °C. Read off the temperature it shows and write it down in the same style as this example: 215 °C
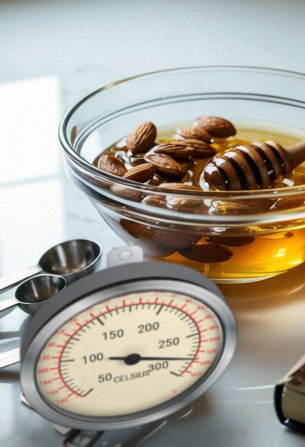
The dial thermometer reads 275 °C
